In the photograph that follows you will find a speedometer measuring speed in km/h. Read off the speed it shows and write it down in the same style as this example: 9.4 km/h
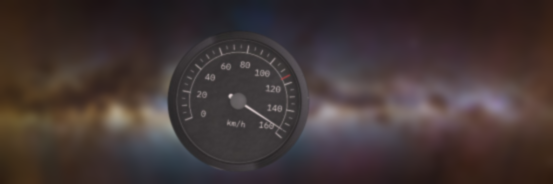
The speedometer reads 155 km/h
